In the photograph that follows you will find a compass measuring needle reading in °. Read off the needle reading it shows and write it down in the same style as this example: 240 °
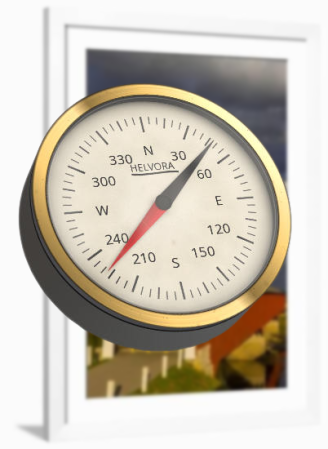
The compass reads 227.5 °
